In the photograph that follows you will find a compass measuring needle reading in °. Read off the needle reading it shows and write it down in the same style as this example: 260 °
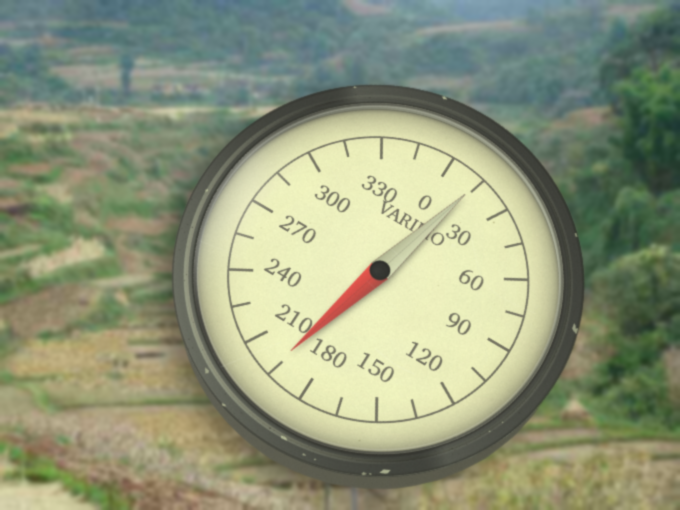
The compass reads 195 °
